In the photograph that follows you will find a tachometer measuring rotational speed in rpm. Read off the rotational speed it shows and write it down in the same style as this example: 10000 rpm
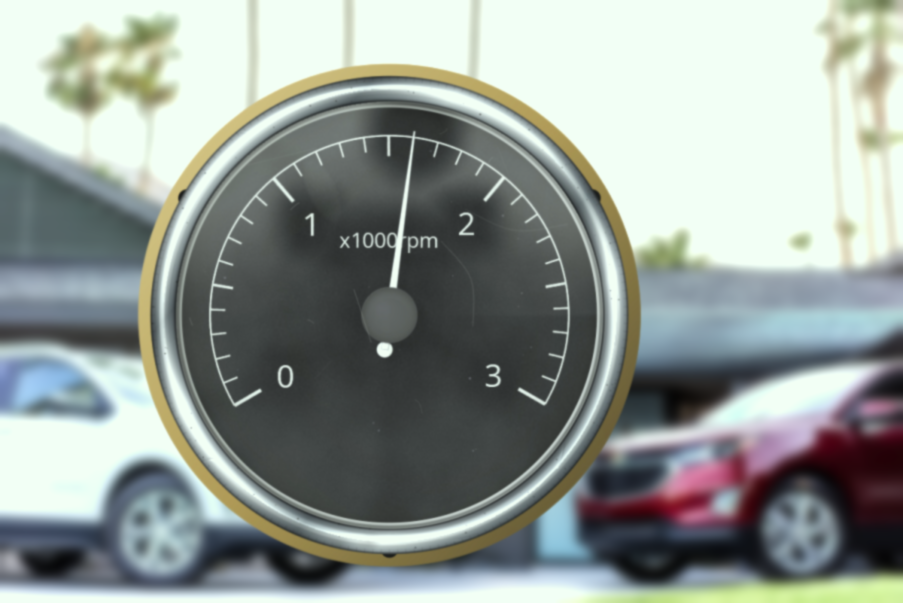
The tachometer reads 1600 rpm
